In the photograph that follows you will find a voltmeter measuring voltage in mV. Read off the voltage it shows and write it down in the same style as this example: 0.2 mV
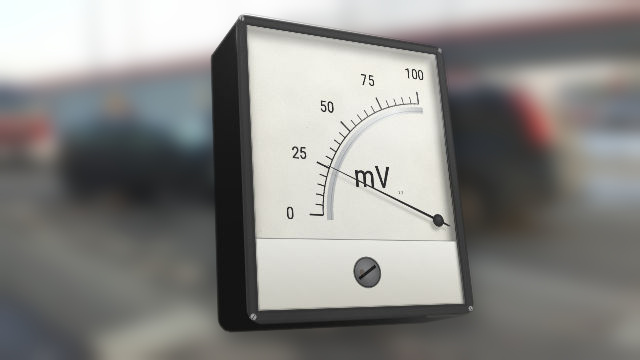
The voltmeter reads 25 mV
